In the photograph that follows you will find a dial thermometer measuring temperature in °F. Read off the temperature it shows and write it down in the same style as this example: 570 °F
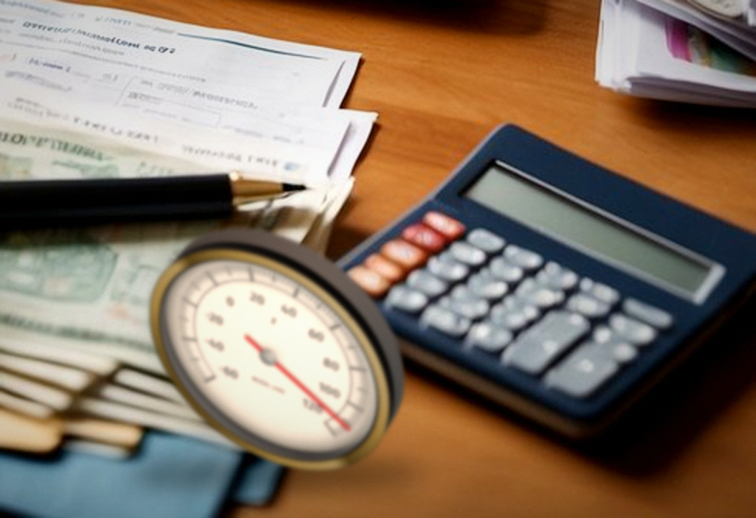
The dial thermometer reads 110 °F
